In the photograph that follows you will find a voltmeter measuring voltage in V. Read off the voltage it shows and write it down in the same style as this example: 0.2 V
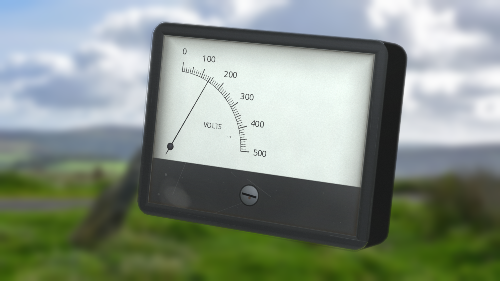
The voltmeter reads 150 V
